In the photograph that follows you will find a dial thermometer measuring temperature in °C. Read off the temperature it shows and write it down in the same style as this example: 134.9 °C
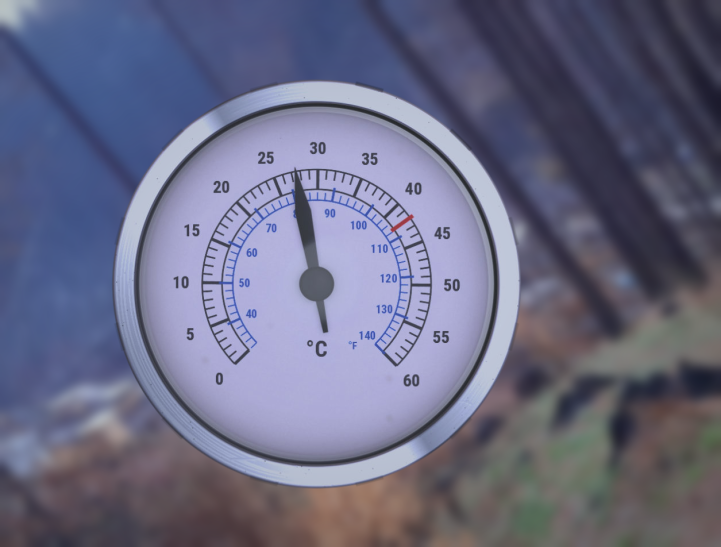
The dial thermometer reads 27.5 °C
